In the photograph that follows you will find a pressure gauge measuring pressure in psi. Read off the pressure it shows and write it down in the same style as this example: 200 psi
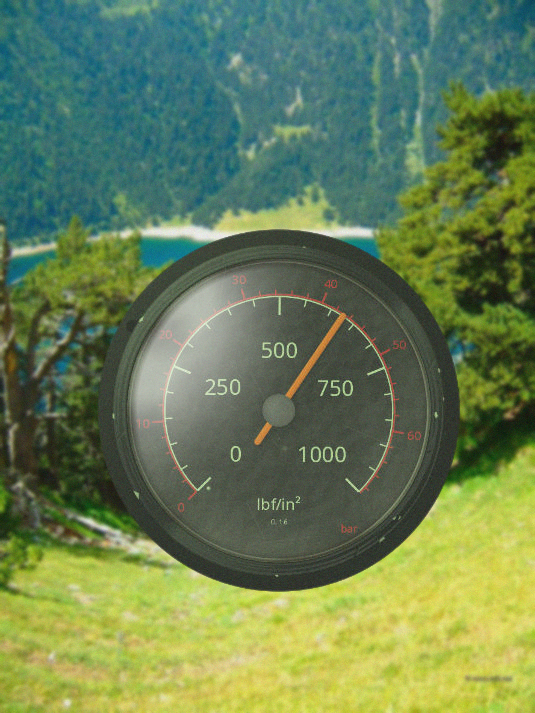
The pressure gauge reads 625 psi
